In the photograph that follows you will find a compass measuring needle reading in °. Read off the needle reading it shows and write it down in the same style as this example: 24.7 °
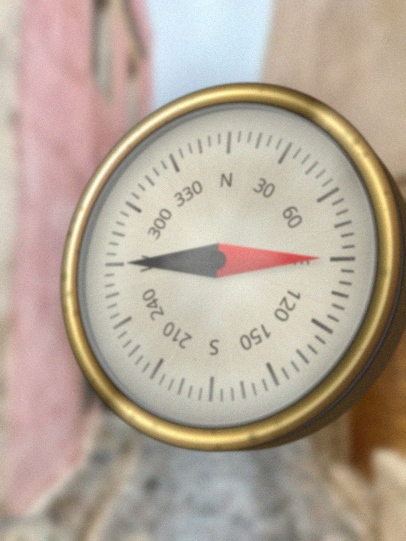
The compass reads 90 °
